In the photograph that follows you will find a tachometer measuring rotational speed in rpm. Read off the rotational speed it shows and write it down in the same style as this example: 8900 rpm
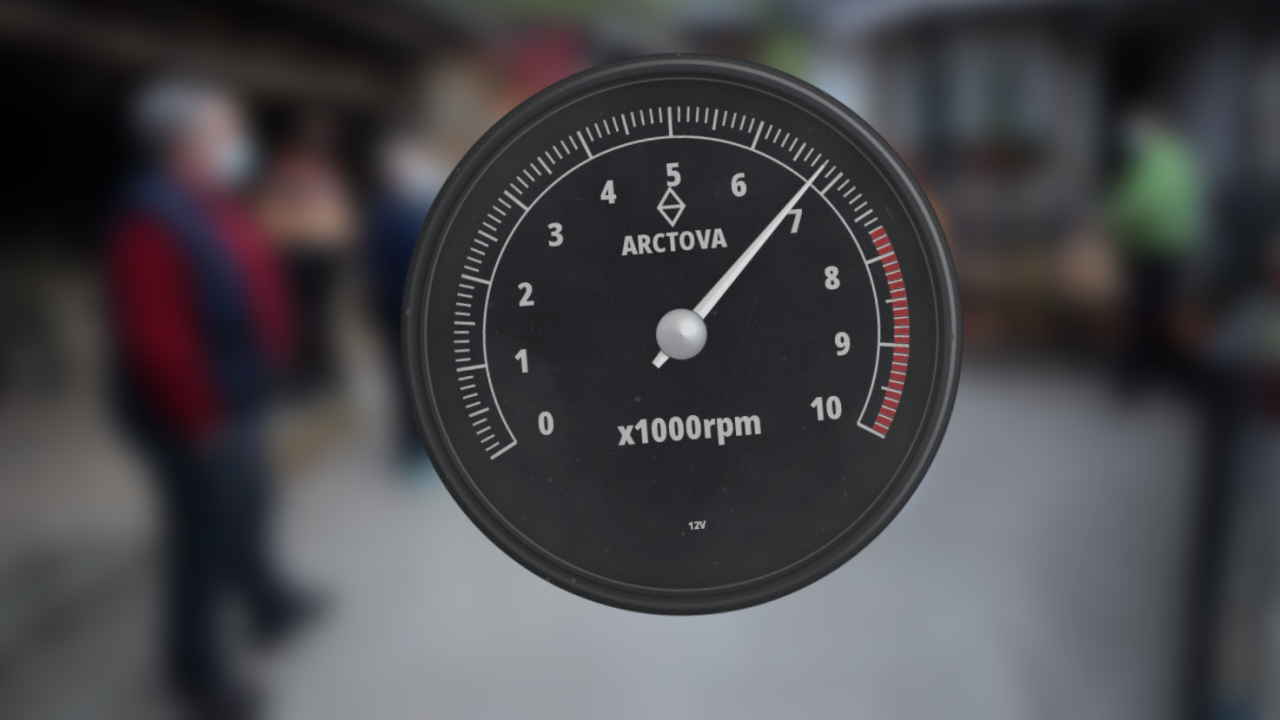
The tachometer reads 6800 rpm
